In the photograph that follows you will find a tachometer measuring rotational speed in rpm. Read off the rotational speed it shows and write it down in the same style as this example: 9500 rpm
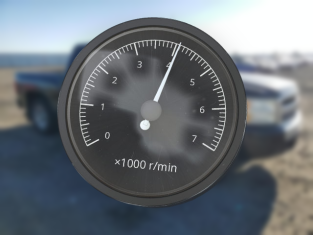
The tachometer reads 4100 rpm
